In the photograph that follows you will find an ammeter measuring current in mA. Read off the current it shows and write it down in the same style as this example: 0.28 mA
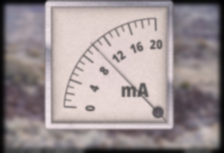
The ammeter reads 10 mA
